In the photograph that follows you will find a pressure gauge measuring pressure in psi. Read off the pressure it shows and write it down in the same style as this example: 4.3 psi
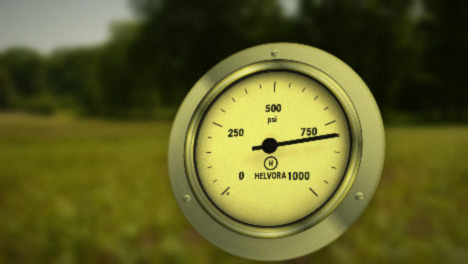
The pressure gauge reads 800 psi
